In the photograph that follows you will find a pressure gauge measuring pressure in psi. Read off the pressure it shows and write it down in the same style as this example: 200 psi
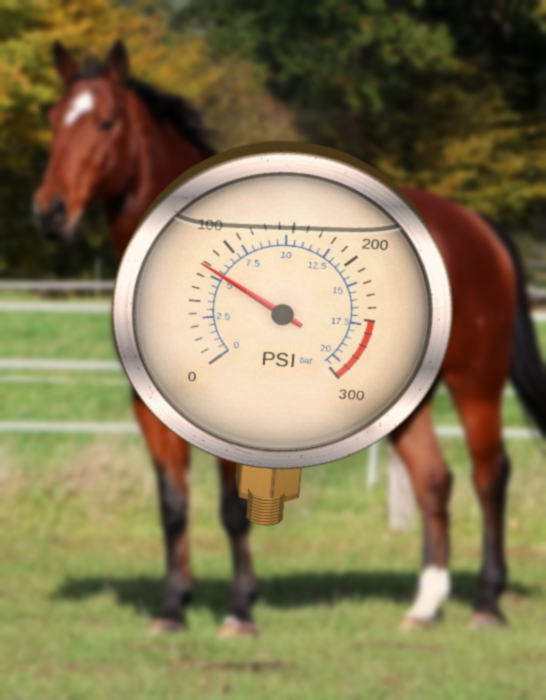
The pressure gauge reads 80 psi
